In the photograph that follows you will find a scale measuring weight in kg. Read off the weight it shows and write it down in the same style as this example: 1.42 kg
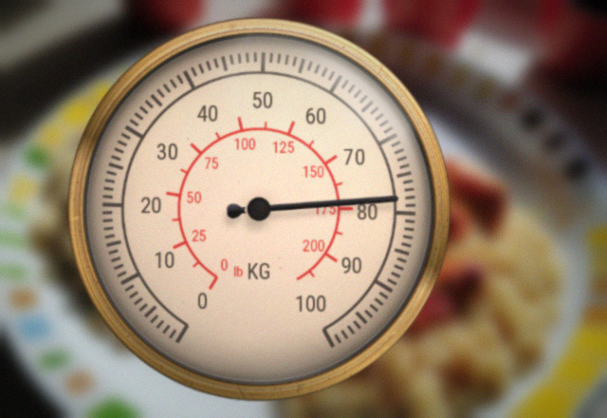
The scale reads 78 kg
